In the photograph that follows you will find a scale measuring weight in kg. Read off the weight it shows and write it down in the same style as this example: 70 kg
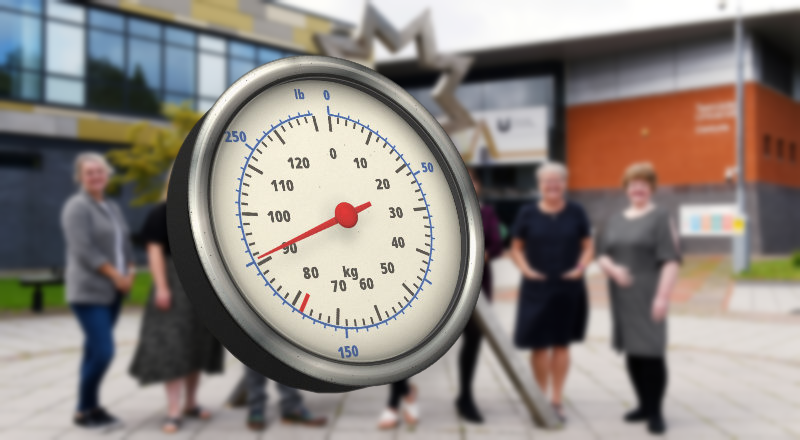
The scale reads 91 kg
